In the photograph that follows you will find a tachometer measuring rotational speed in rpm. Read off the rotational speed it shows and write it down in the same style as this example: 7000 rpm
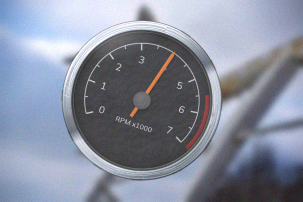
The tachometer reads 4000 rpm
